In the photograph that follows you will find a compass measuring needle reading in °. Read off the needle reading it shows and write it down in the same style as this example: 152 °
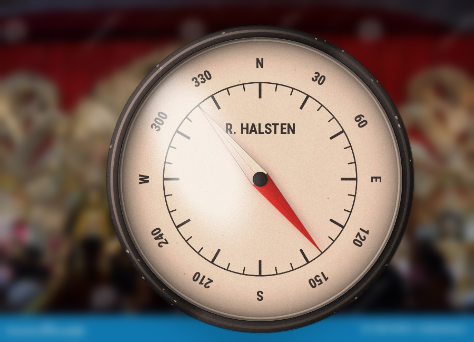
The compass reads 140 °
